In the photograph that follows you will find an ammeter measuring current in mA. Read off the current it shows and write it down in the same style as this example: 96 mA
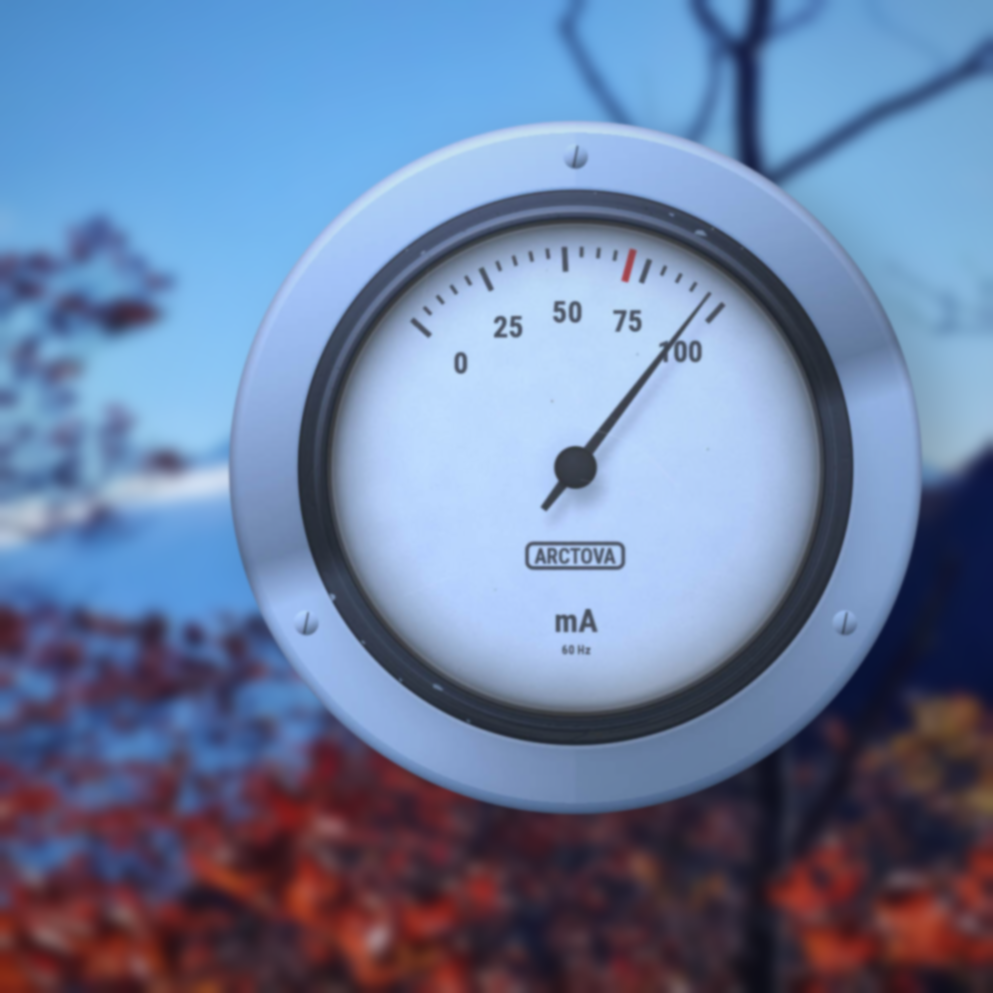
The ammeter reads 95 mA
